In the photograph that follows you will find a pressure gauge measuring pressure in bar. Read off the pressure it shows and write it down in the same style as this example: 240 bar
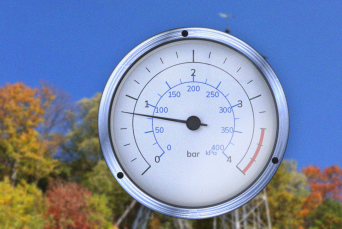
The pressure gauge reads 0.8 bar
